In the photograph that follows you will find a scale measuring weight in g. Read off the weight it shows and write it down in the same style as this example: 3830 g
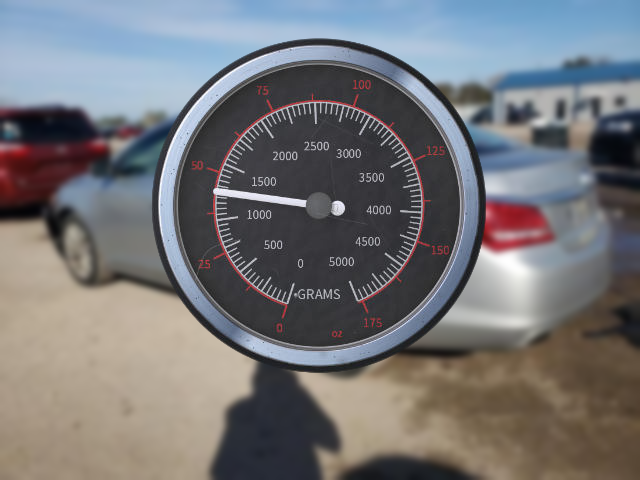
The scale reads 1250 g
